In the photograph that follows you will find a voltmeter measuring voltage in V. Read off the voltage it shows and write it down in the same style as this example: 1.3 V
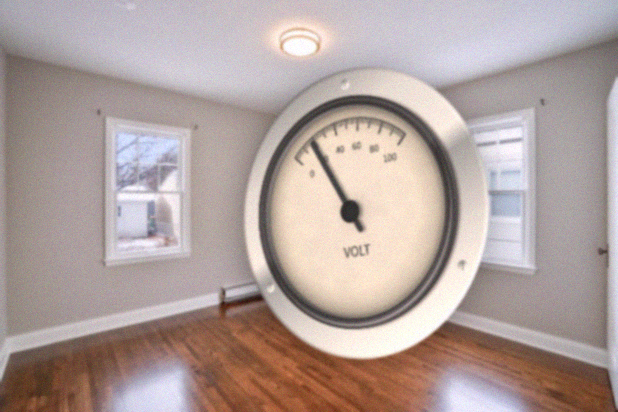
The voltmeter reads 20 V
